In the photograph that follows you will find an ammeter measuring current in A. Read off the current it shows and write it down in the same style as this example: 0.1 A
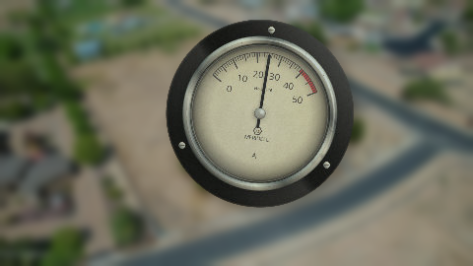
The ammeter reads 25 A
